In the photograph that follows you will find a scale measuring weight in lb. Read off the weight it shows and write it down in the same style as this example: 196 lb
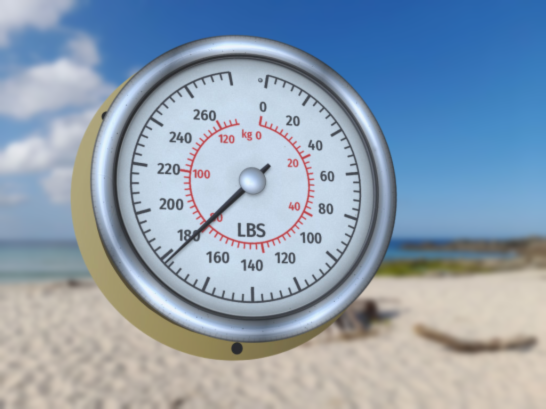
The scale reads 178 lb
